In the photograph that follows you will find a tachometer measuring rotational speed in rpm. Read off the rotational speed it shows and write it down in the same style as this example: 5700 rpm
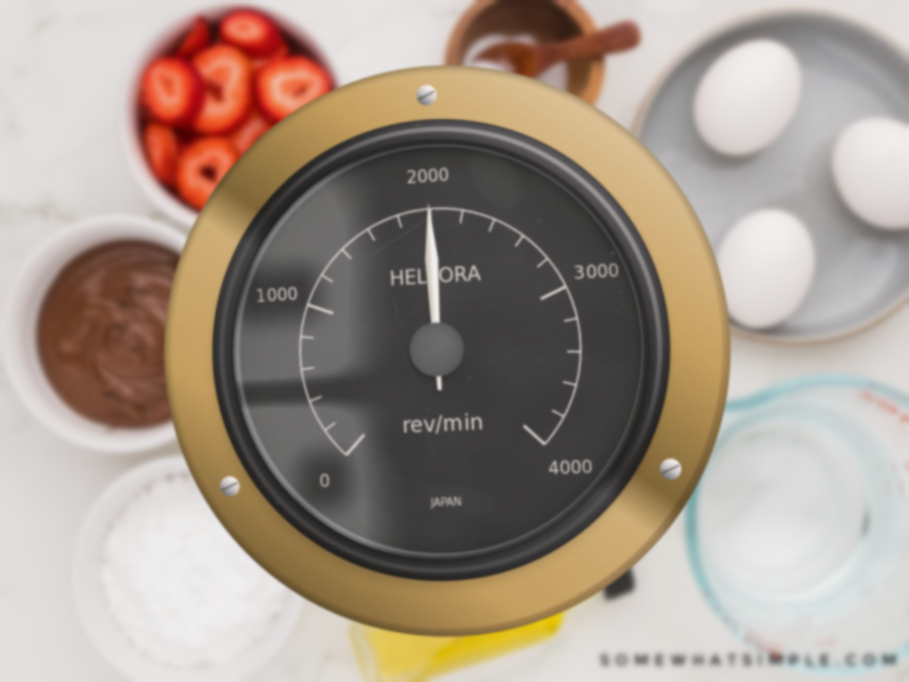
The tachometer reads 2000 rpm
